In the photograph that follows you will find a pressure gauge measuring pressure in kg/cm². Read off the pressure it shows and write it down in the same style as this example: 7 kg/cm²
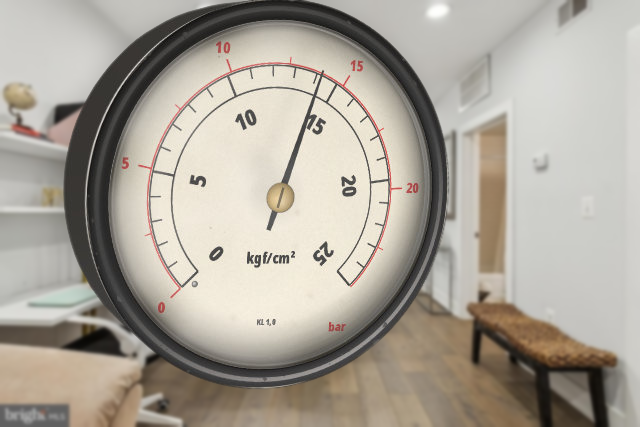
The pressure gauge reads 14 kg/cm²
